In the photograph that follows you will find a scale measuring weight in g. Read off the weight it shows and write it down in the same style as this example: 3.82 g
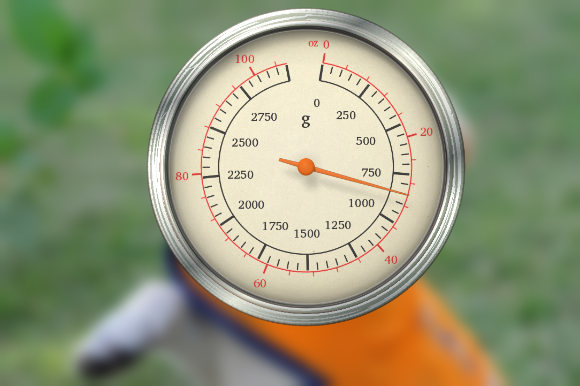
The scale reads 850 g
